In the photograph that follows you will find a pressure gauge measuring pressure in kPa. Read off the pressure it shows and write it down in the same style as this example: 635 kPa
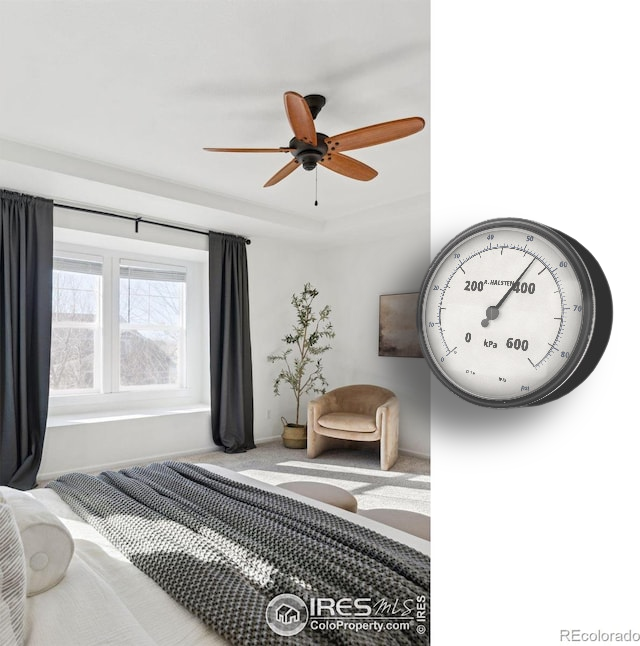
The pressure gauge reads 375 kPa
